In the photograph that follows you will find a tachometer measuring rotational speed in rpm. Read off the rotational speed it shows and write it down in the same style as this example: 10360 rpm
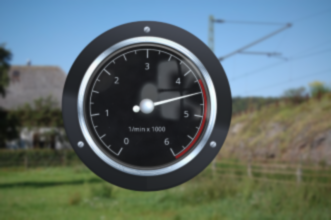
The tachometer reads 4500 rpm
